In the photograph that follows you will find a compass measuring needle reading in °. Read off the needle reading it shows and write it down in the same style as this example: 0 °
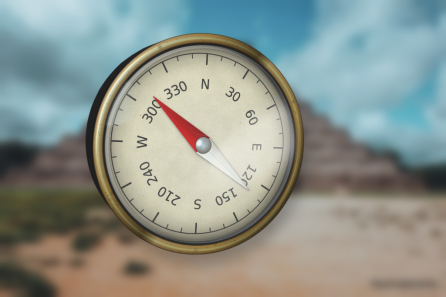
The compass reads 310 °
